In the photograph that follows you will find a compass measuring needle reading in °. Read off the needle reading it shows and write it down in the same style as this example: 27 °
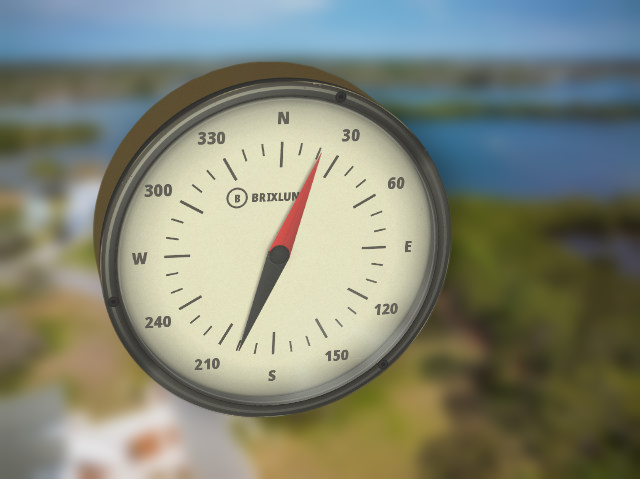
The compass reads 20 °
